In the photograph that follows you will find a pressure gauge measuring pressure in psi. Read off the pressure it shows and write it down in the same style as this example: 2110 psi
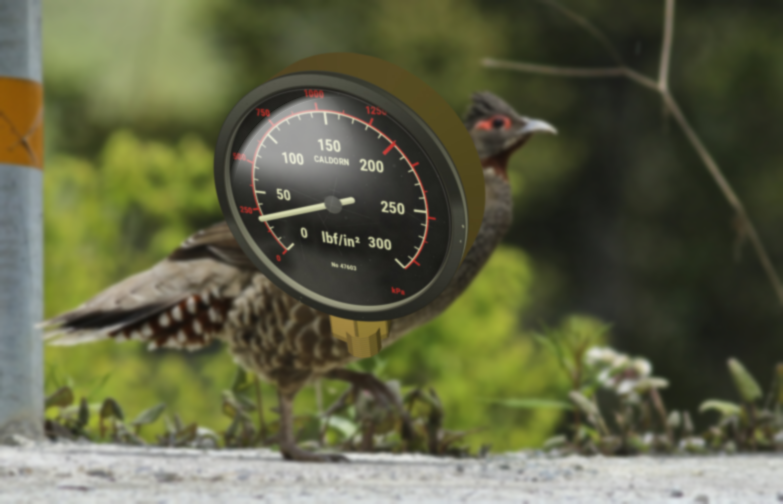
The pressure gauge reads 30 psi
